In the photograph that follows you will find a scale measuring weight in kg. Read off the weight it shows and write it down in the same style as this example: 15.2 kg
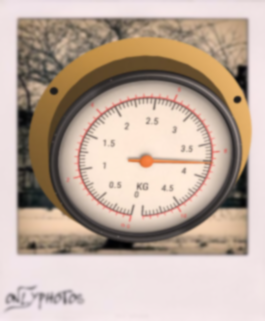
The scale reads 3.75 kg
